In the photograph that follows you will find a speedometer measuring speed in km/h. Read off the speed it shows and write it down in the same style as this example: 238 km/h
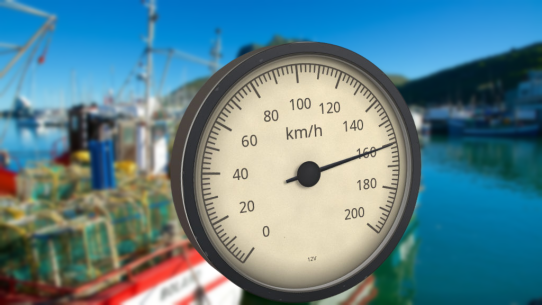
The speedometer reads 160 km/h
